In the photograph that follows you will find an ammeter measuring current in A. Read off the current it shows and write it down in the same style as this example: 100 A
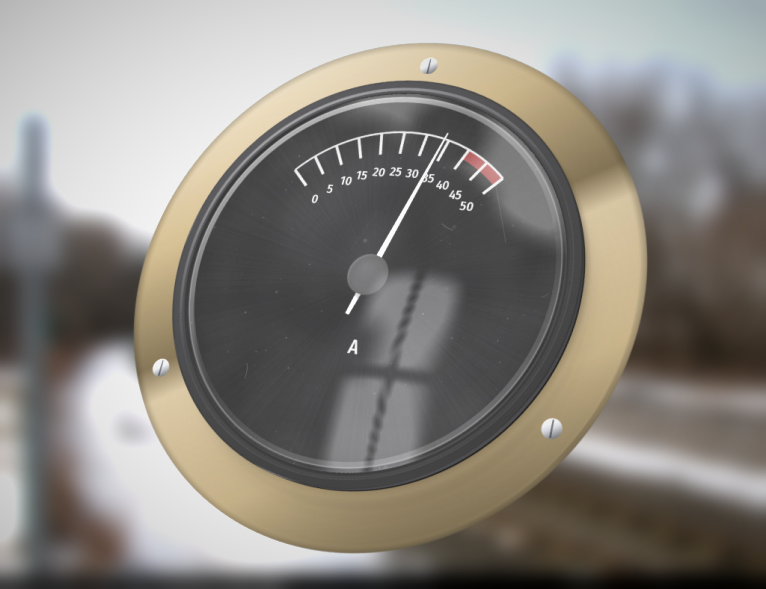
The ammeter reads 35 A
